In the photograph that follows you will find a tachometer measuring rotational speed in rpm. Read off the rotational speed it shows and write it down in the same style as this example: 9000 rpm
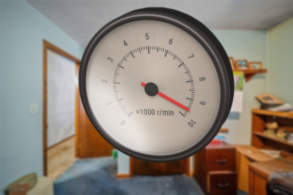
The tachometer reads 9500 rpm
